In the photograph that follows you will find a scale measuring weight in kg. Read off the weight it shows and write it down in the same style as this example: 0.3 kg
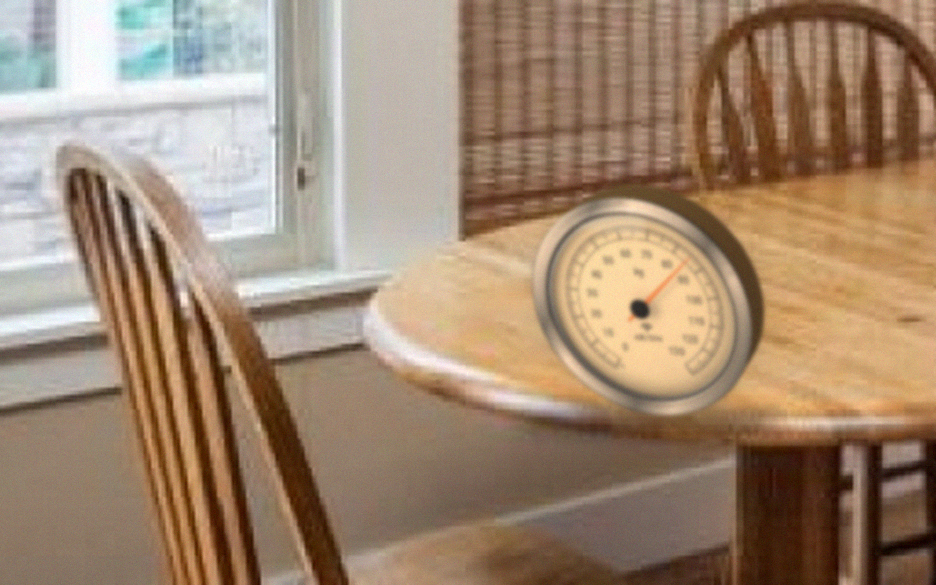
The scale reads 85 kg
